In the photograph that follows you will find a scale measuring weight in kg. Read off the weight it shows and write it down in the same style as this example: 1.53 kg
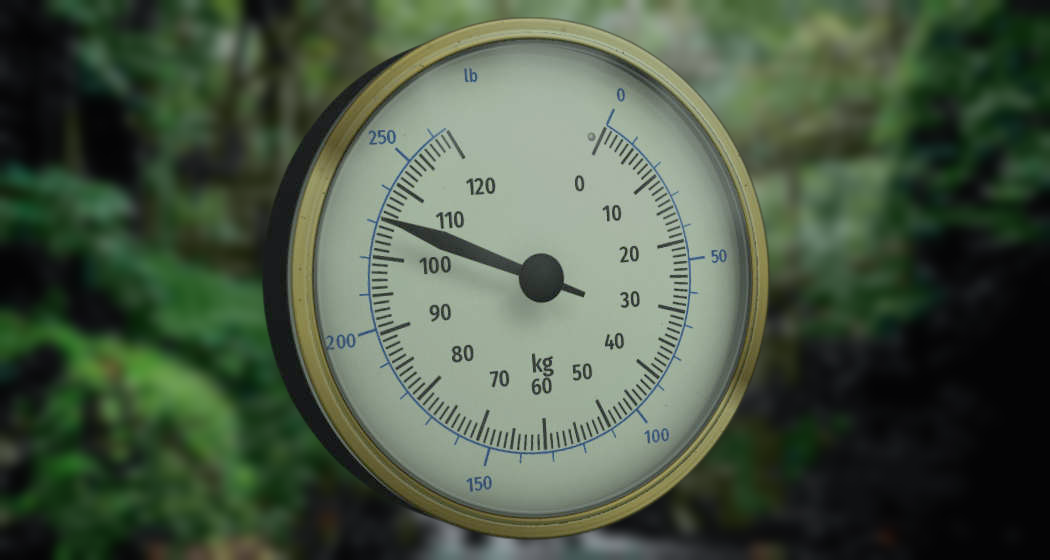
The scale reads 105 kg
